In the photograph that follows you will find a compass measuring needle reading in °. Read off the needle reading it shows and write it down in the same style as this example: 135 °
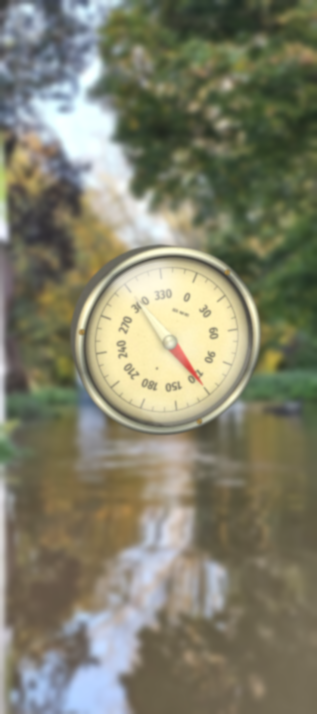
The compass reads 120 °
